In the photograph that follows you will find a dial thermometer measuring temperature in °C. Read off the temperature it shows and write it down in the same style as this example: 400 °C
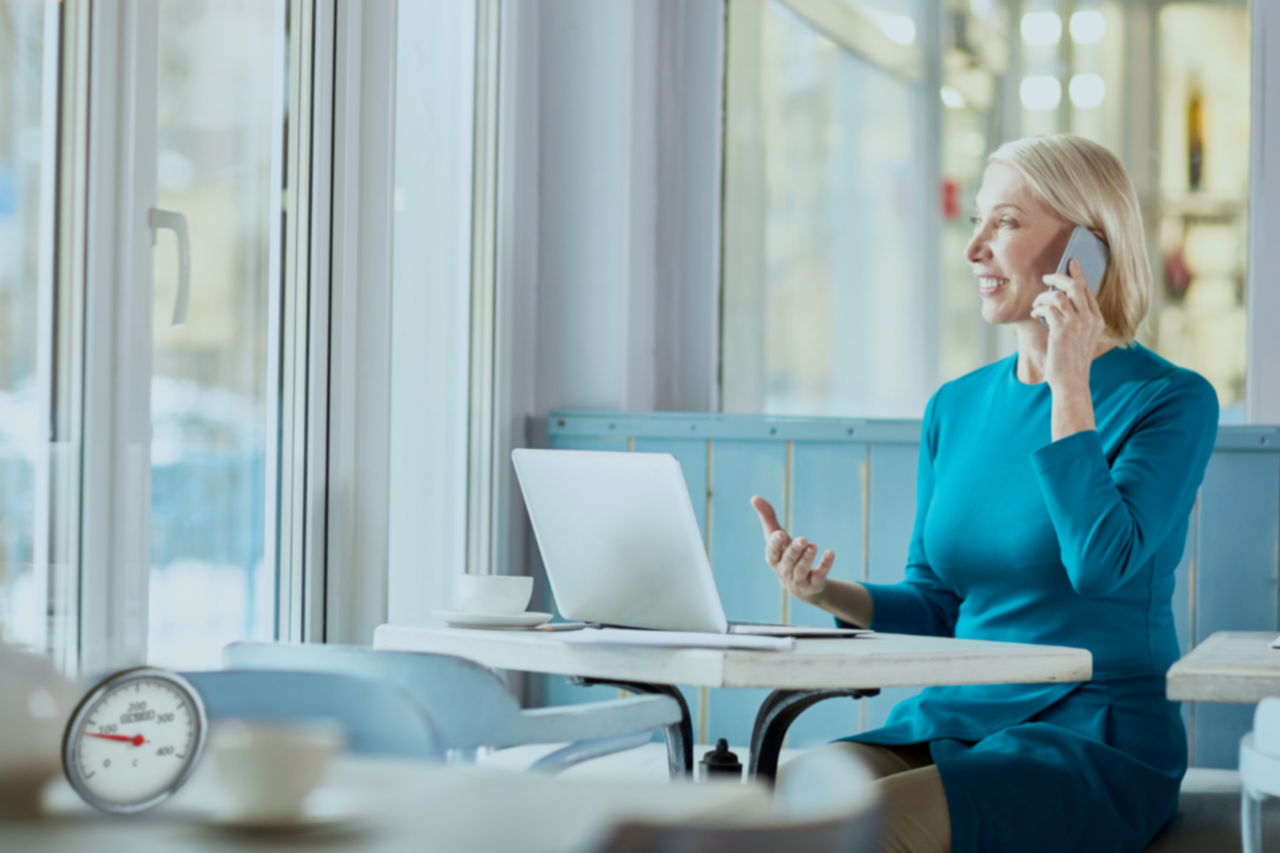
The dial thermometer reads 80 °C
